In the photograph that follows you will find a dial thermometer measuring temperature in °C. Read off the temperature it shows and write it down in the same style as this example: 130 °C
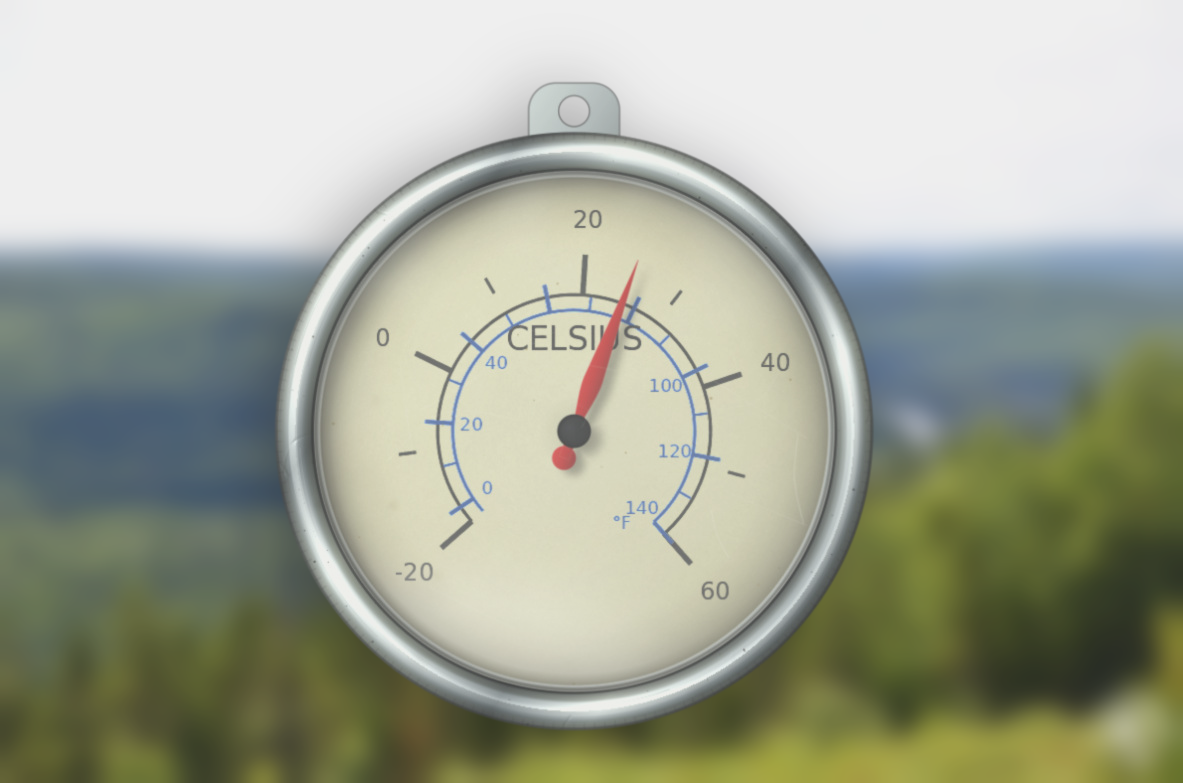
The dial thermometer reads 25 °C
